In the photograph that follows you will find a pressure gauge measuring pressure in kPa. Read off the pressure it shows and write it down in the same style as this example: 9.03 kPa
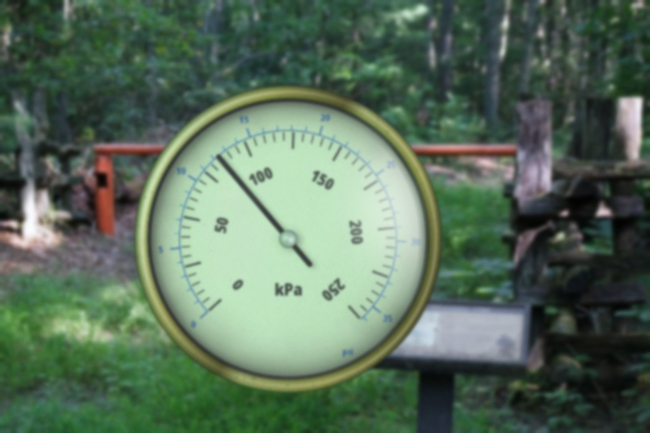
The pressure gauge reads 85 kPa
